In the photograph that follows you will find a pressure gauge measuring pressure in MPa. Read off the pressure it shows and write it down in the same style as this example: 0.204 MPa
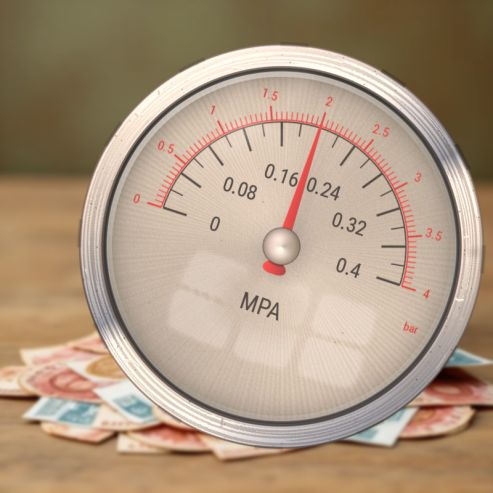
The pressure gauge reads 0.2 MPa
